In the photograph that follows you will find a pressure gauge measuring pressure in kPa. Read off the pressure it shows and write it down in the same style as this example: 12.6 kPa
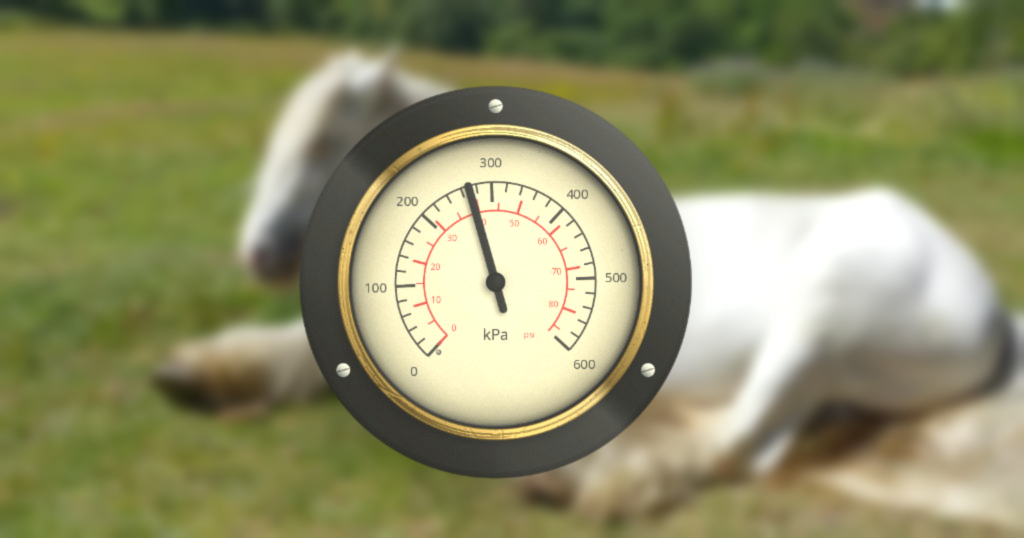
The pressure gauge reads 270 kPa
